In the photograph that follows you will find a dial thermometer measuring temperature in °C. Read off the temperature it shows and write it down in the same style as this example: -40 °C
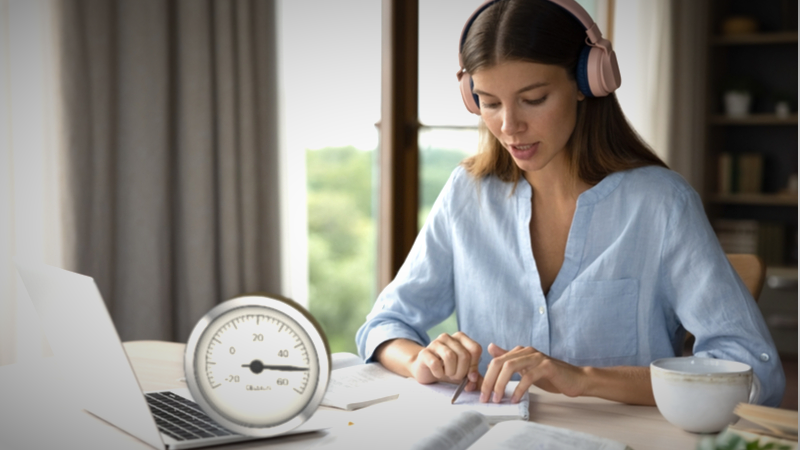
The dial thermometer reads 50 °C
